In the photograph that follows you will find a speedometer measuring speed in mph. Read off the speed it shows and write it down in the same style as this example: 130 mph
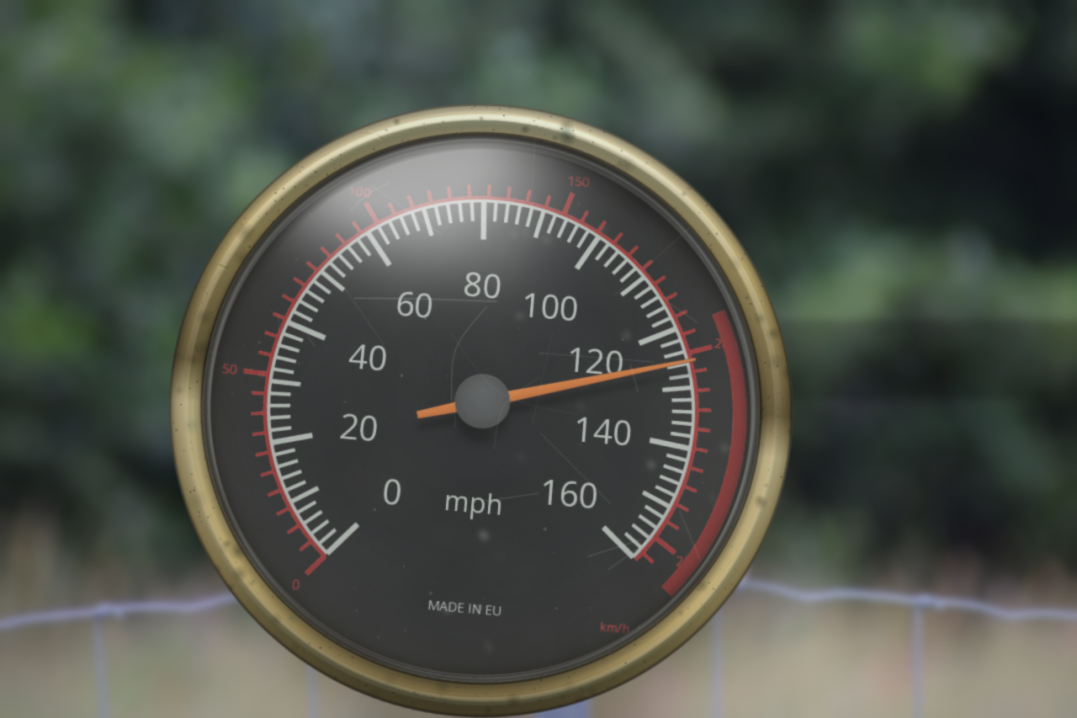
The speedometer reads 126 mph
